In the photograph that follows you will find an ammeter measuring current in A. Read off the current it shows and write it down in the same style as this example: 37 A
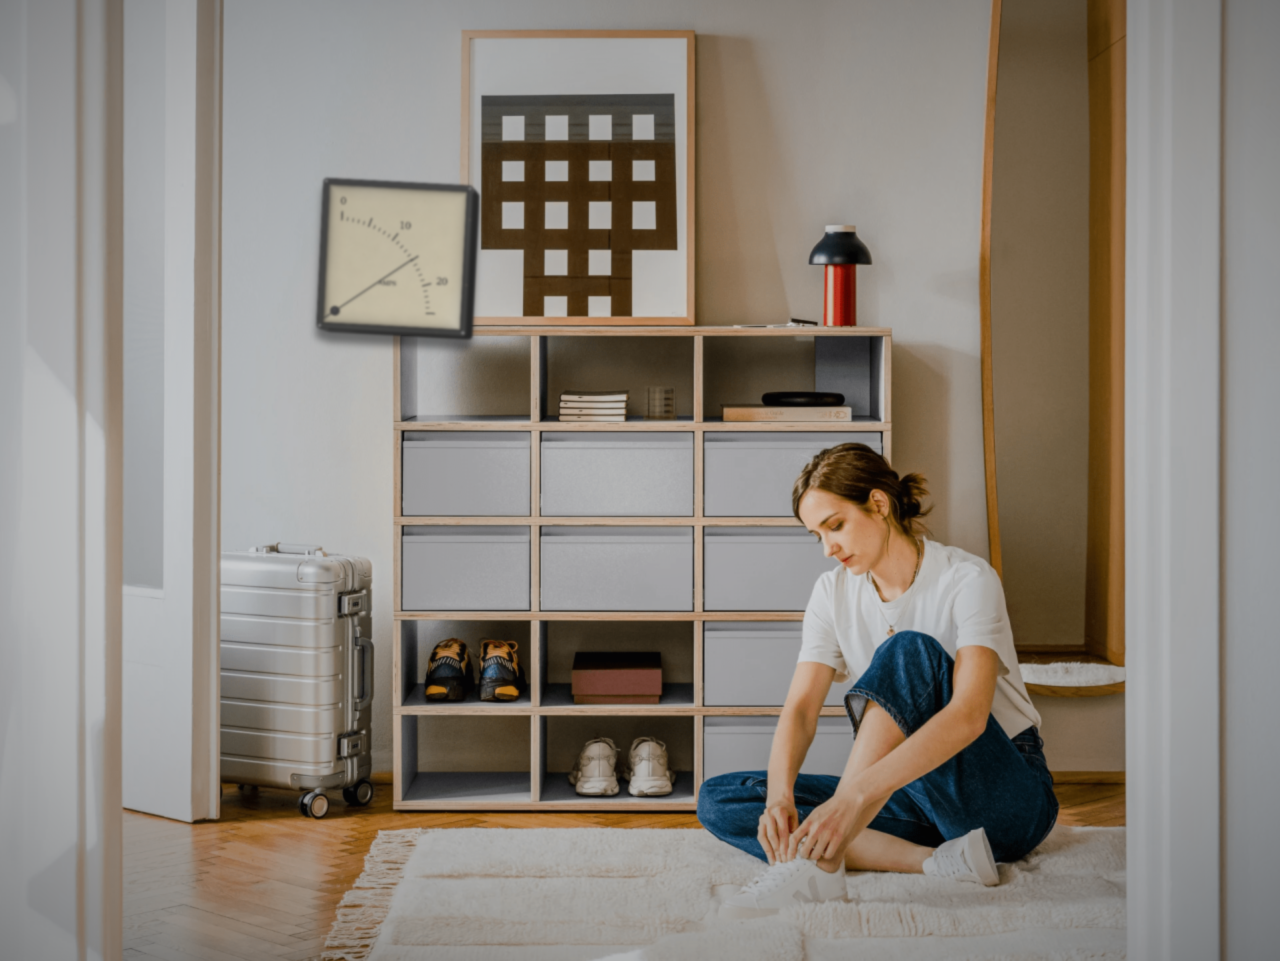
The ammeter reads 15 A
